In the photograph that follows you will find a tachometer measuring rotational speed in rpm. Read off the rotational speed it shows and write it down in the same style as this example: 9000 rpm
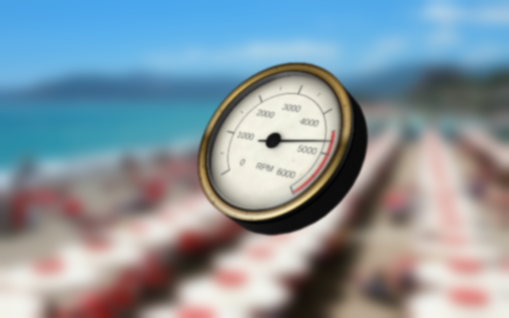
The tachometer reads 4750 rpm
